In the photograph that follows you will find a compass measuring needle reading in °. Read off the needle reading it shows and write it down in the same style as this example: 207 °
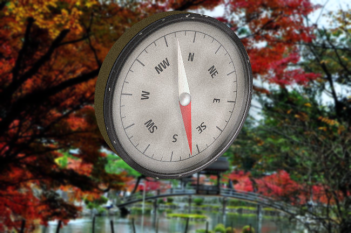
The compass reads 160 °
